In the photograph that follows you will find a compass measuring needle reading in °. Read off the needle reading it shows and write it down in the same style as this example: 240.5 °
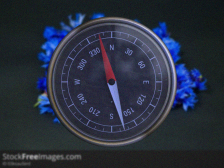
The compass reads 345 °
